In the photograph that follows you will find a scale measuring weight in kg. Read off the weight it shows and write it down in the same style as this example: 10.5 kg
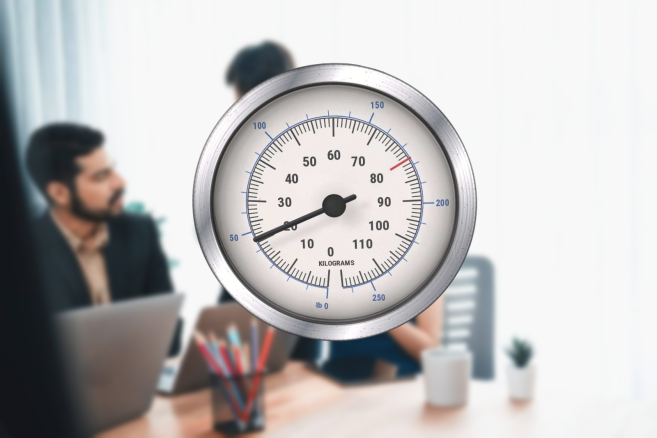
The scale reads 21 kg
